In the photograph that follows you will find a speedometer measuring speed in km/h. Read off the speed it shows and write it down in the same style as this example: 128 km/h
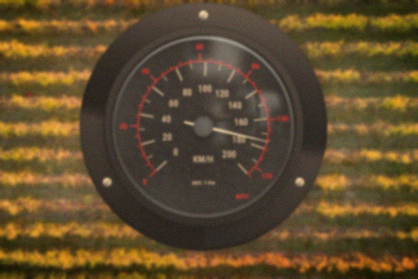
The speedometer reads 175 km/h
